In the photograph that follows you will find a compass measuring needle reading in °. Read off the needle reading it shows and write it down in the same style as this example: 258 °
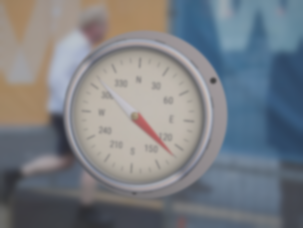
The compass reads 130 °
